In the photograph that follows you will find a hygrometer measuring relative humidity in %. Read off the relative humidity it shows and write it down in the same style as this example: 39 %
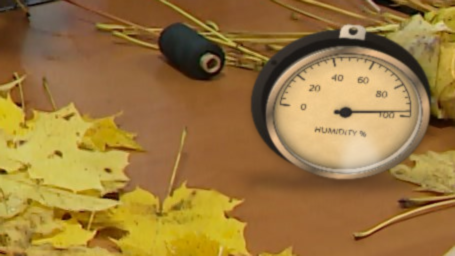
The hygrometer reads 96 %
